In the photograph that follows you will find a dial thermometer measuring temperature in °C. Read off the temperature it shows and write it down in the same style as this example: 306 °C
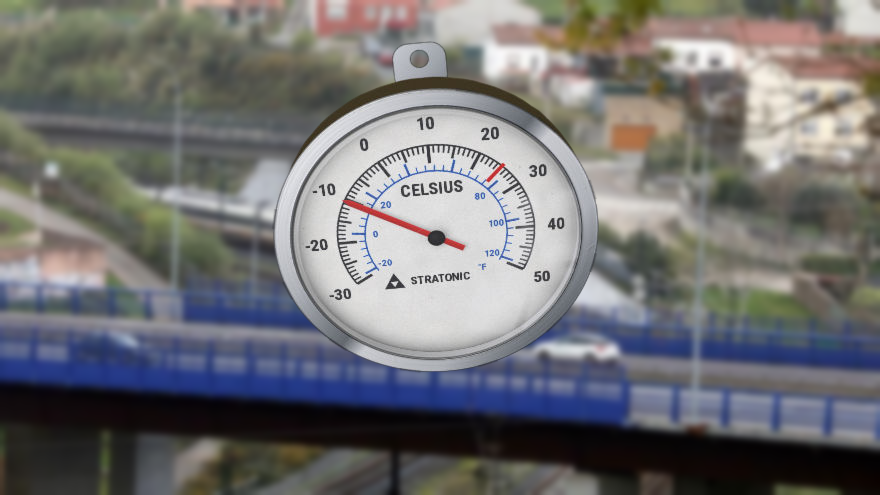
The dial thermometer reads -10 °C
